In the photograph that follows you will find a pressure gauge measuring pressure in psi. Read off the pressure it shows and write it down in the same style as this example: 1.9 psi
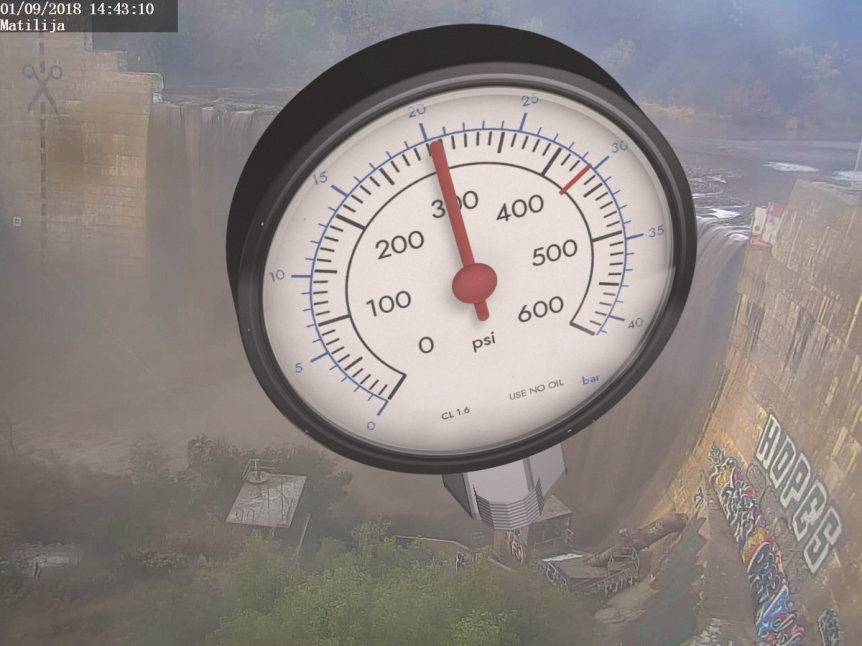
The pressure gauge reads 295 psi
